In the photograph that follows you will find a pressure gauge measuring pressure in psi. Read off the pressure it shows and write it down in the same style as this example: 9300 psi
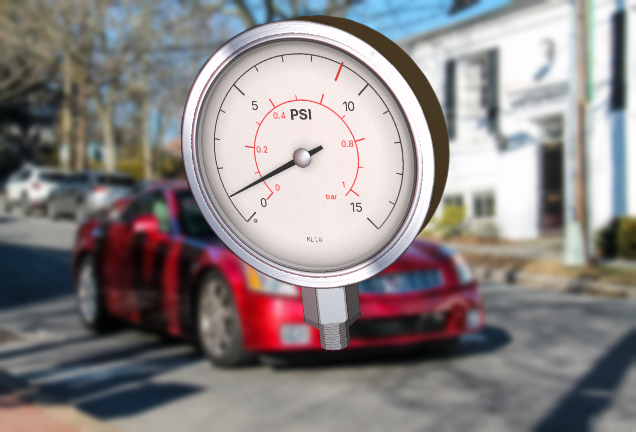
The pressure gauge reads 1 psi
